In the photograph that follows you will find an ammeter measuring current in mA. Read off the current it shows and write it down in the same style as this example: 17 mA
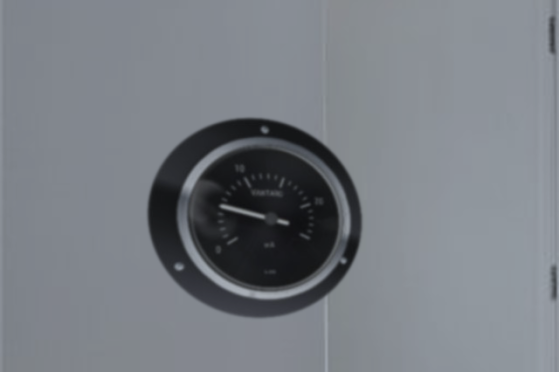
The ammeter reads 5 mA
